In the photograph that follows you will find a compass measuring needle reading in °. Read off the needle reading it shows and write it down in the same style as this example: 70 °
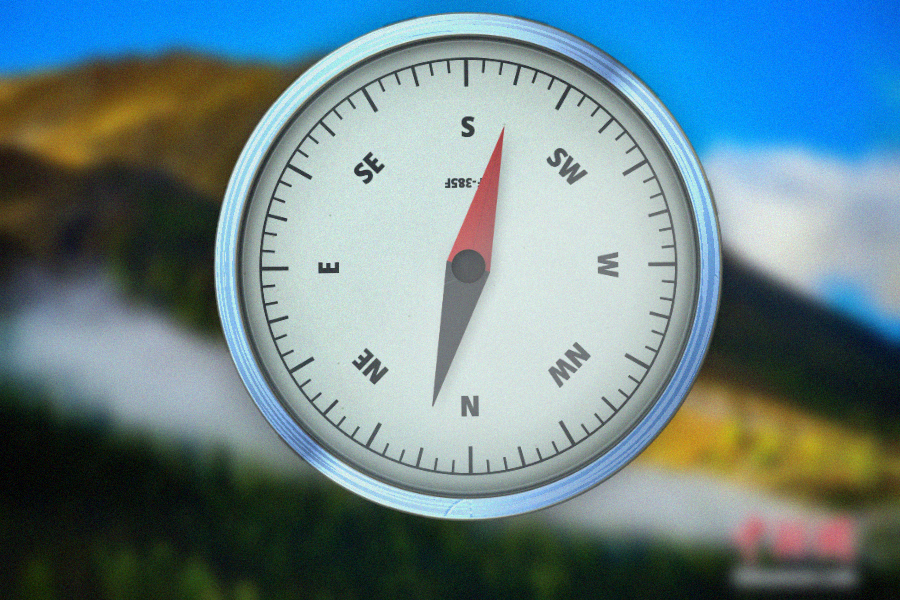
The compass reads 195 °
